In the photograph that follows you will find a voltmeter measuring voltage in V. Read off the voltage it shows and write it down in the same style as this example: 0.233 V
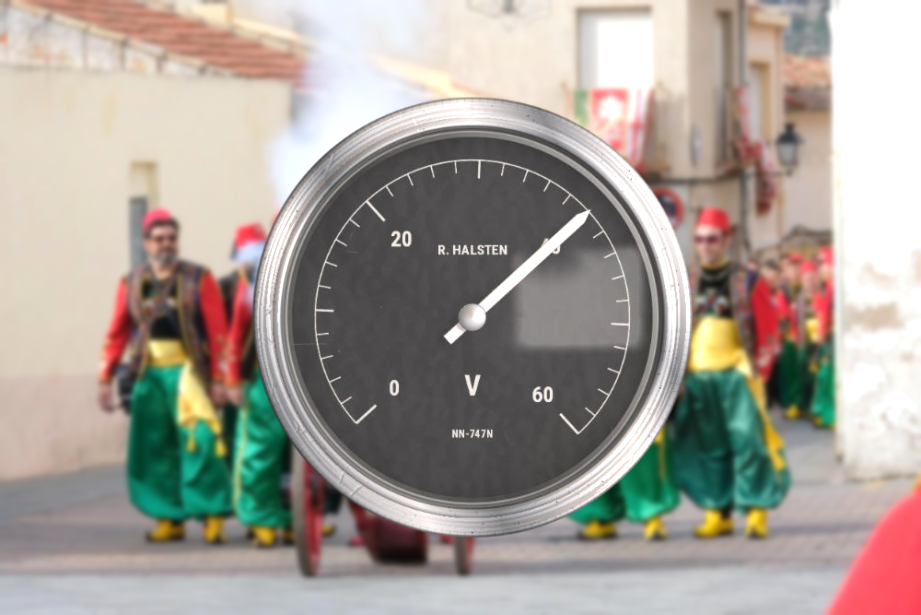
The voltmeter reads 40 V
